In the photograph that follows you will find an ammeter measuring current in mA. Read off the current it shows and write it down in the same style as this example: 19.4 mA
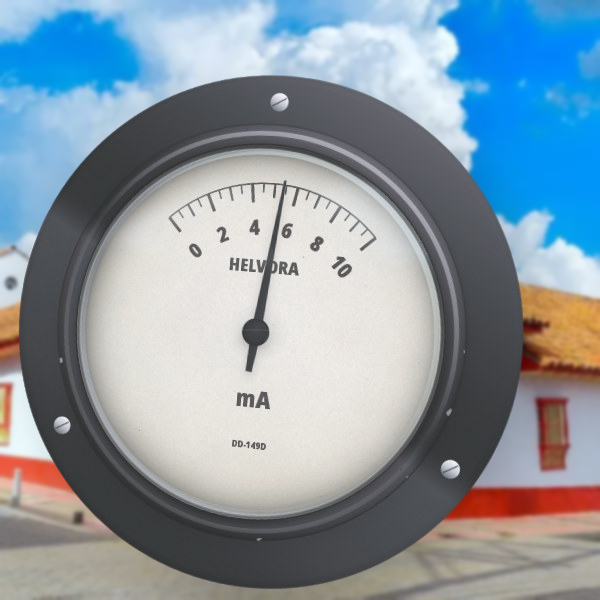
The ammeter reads 5.5 mA
